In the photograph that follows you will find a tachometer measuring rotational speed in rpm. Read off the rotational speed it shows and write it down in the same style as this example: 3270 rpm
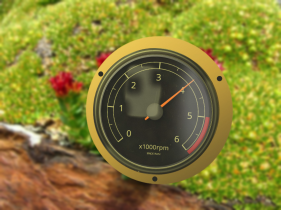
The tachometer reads 4000 rpm
